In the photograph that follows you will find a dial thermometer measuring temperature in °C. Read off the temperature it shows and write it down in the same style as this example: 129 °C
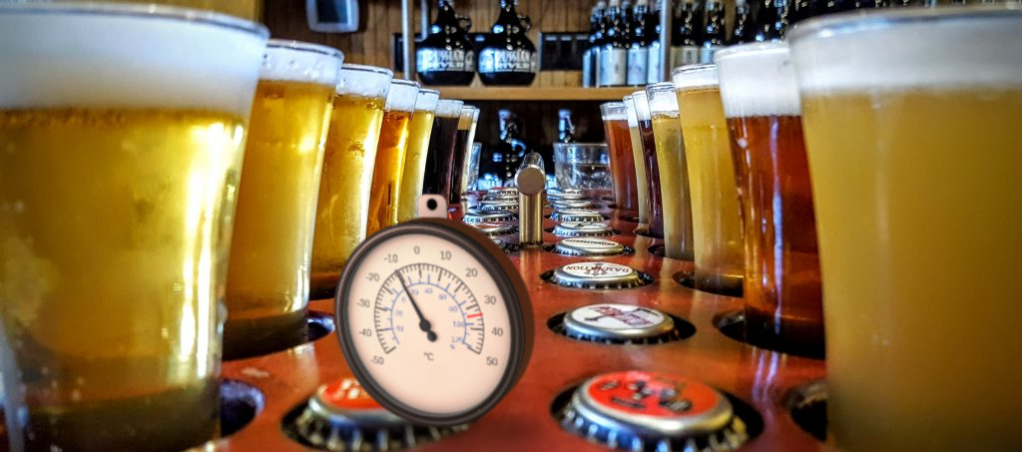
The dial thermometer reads -10 °C
